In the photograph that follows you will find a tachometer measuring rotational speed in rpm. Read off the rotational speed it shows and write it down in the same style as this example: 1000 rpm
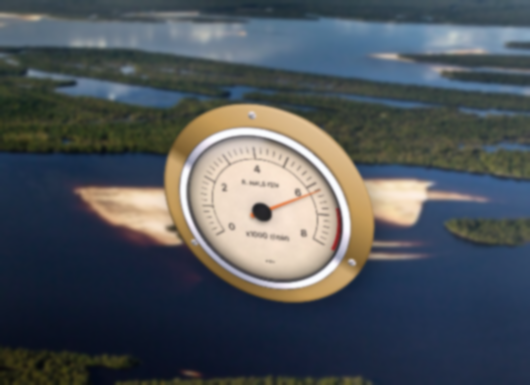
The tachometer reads 6200 rpm
